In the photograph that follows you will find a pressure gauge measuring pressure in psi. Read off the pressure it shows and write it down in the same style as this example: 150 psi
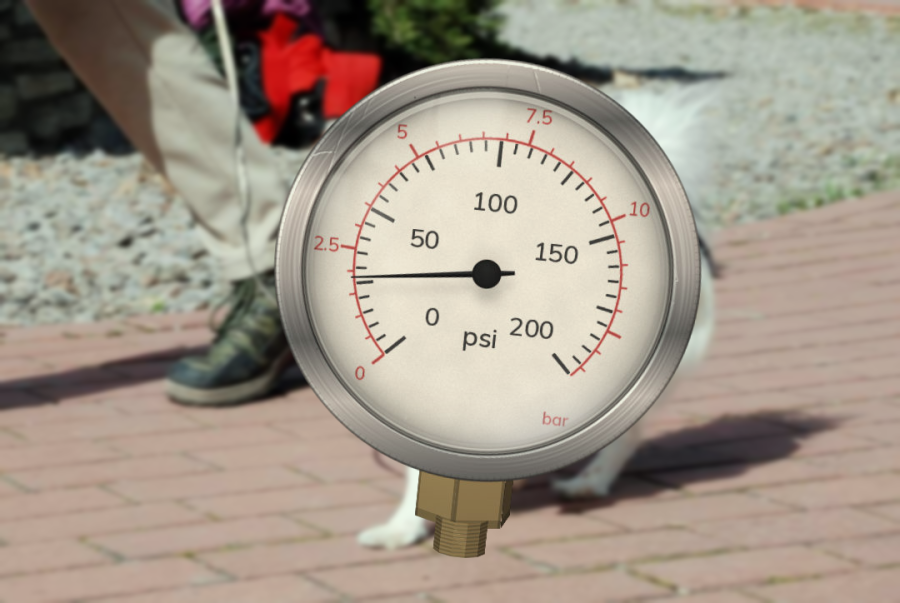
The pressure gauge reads 27.5 psi
